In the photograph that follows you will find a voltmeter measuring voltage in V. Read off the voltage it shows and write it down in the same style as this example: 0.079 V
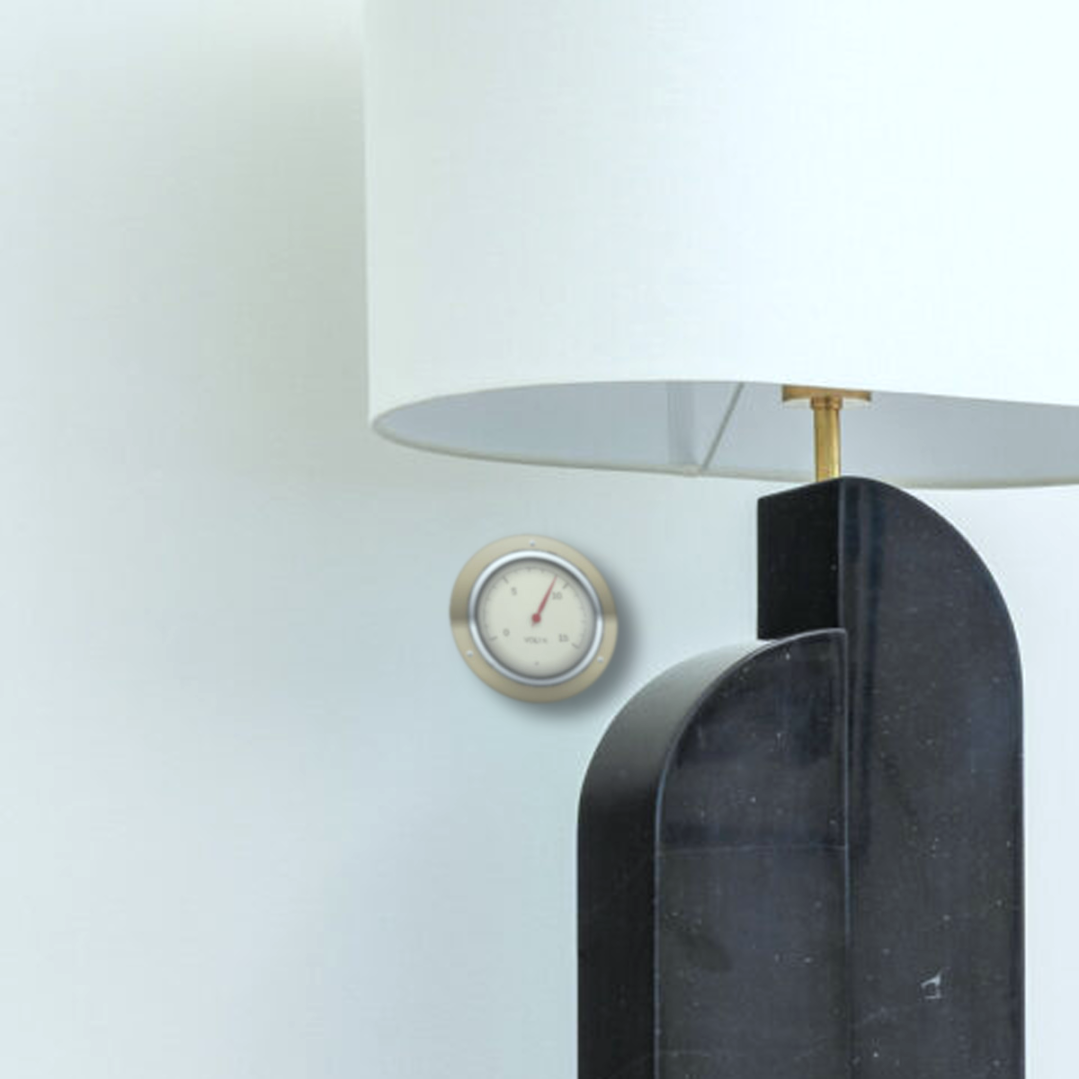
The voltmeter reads 9 V
